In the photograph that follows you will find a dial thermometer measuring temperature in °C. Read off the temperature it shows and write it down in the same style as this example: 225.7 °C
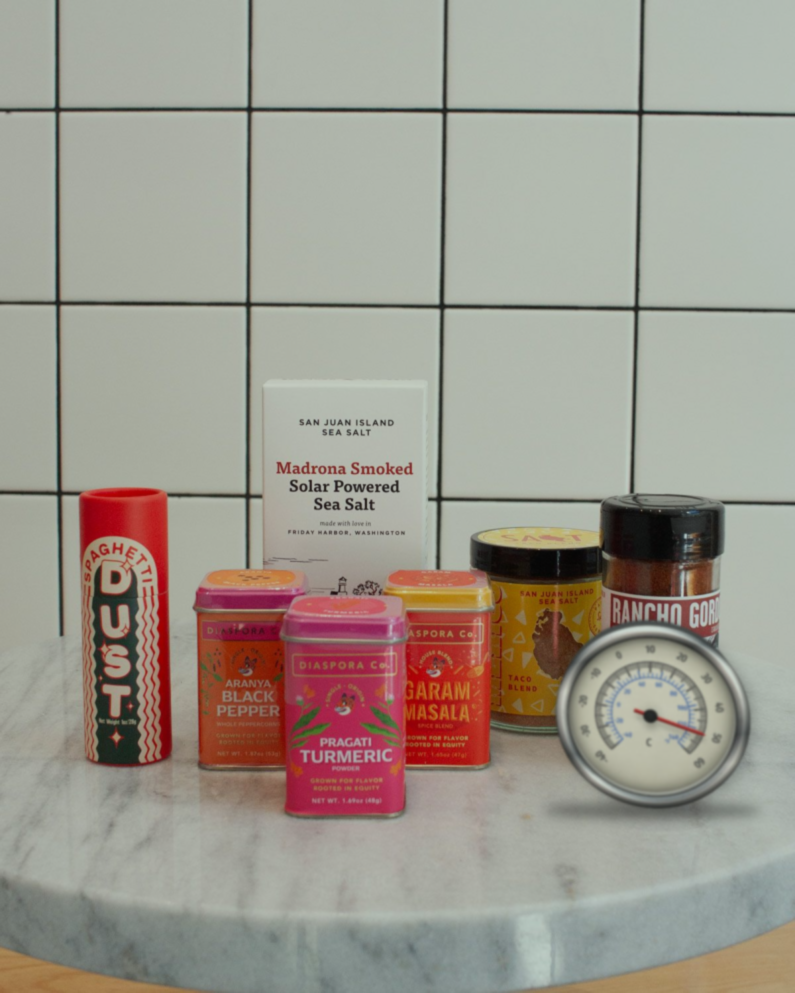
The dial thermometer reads 50 °C
